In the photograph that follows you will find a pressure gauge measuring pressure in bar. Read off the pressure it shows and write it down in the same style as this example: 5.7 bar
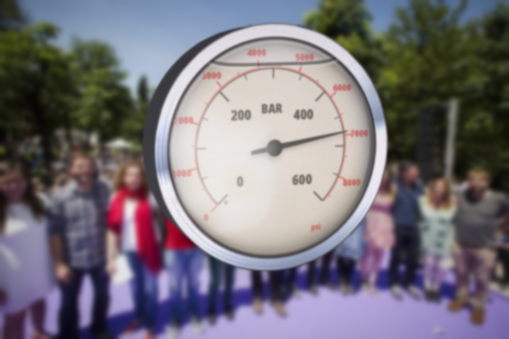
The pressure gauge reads 475 bar
